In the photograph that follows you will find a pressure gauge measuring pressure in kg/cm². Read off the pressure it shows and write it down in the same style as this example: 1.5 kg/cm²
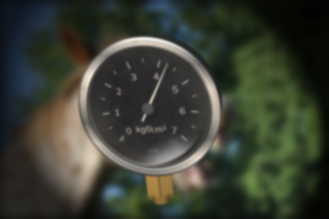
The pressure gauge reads 4.25 kg/cm²
